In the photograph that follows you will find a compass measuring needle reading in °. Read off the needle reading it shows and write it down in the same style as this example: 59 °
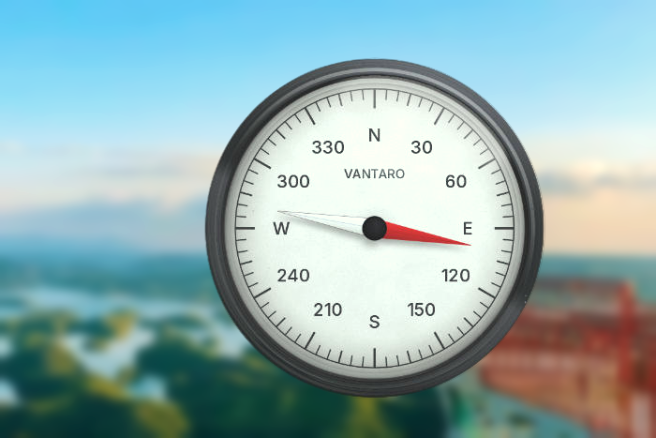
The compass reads 100 °
